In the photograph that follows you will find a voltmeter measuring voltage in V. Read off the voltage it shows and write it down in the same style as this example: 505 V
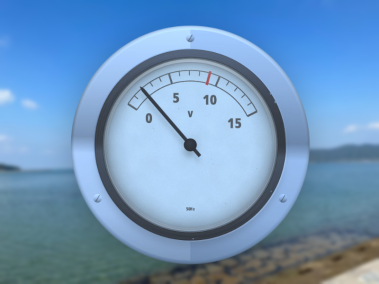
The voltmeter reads 2 V
